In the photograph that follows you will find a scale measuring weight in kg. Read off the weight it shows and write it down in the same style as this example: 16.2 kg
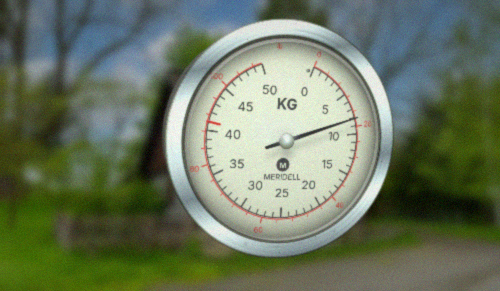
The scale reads 8 kg
